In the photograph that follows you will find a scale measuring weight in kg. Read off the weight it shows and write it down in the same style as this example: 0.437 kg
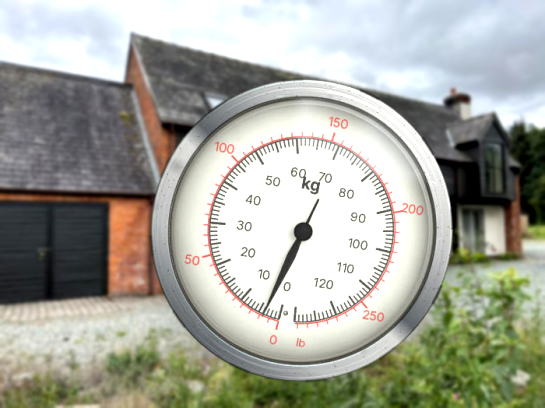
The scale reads 4 kg
